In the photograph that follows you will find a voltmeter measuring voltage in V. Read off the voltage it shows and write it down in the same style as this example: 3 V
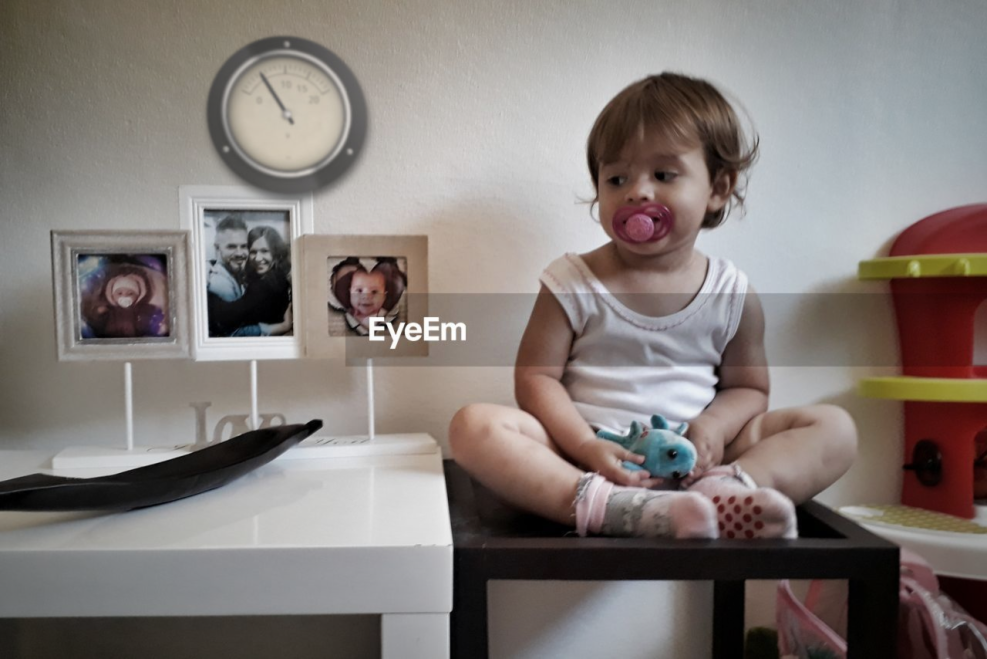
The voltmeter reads 5 V
